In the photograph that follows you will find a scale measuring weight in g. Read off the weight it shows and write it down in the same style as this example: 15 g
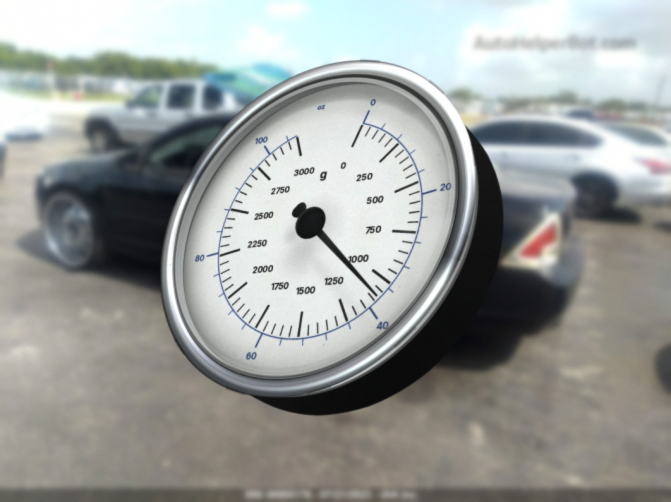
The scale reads 1075 g
